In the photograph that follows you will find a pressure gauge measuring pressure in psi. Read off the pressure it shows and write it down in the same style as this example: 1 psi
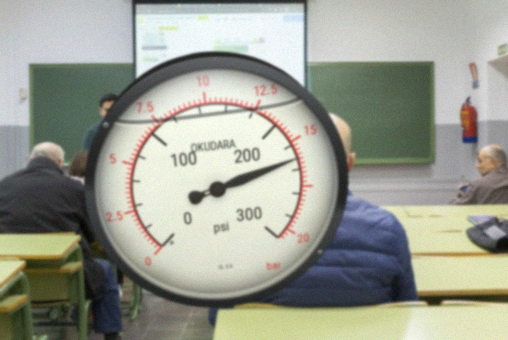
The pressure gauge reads 230 psi
